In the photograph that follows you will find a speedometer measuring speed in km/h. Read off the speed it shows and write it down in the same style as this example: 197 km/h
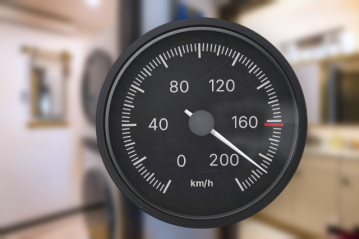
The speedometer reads 186 km/h
